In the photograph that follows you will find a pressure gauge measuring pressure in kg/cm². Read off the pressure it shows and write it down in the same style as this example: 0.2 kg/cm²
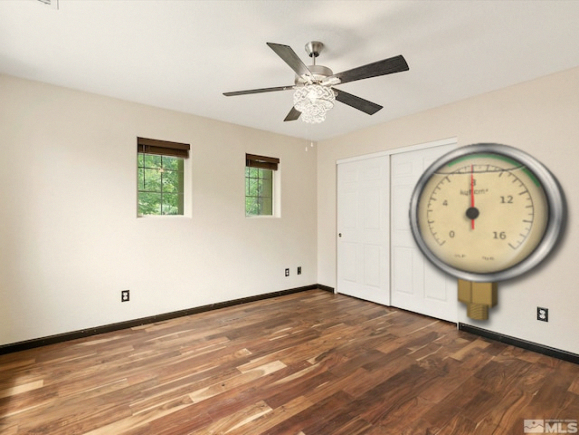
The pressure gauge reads 8 kg/cm²
